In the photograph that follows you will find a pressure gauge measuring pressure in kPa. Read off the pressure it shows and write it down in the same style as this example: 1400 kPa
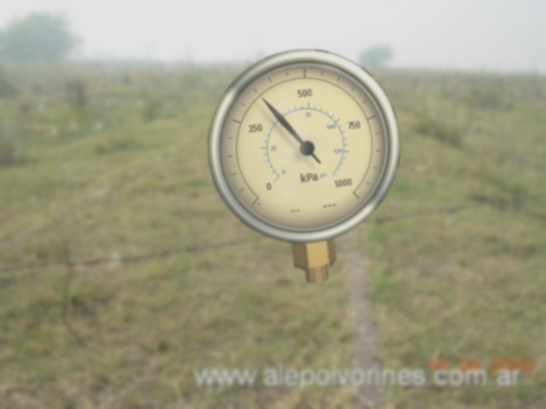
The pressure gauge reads 350 kPa
